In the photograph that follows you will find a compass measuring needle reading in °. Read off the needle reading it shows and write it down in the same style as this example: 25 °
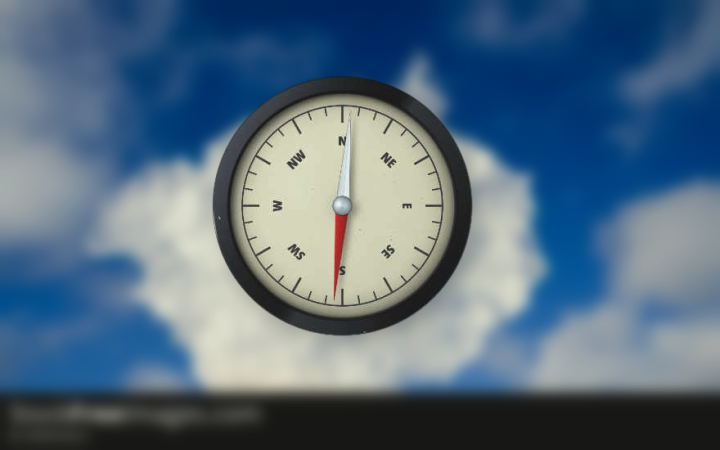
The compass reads 185 °
